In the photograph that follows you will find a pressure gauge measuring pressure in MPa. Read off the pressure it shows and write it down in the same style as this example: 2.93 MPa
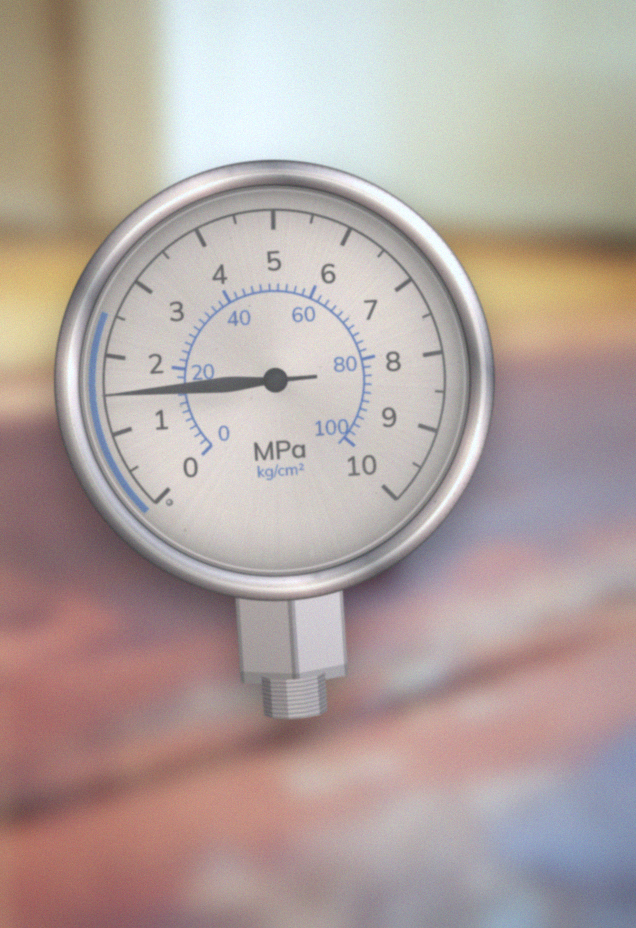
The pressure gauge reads 1.5 MPa
